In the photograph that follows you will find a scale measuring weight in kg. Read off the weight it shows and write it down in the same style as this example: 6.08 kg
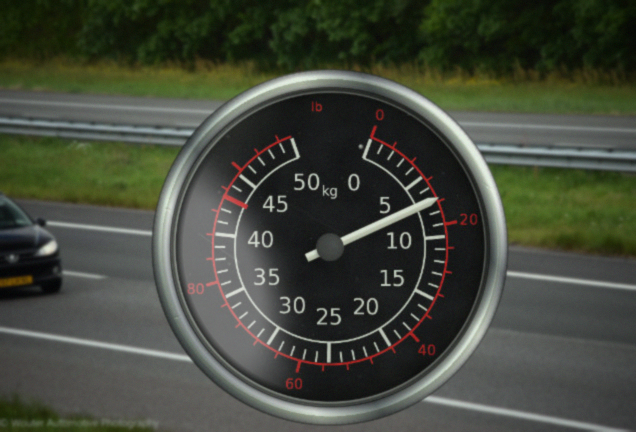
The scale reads 7 kg
